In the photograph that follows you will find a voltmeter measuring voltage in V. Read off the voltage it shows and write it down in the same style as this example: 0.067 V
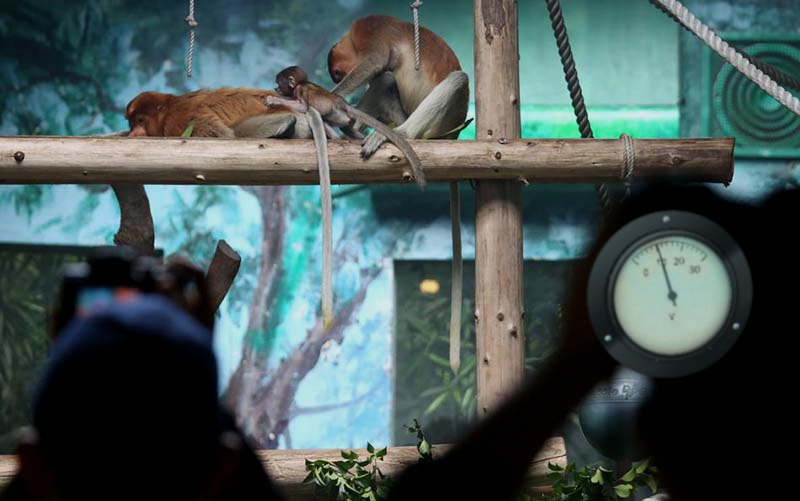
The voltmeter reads 10 V
